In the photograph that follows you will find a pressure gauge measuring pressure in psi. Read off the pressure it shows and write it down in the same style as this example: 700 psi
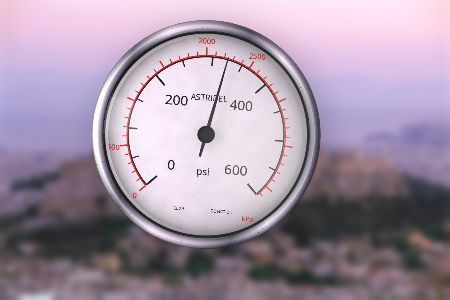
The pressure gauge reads 325 psi
